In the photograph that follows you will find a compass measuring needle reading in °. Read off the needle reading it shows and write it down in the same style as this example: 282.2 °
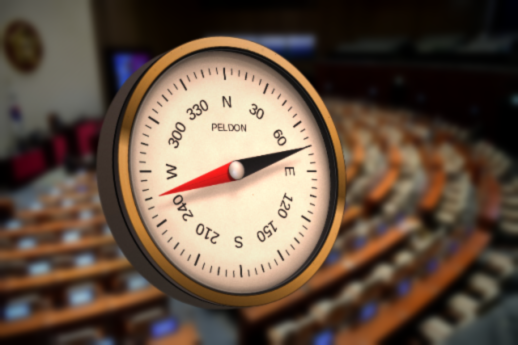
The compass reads 255 °
